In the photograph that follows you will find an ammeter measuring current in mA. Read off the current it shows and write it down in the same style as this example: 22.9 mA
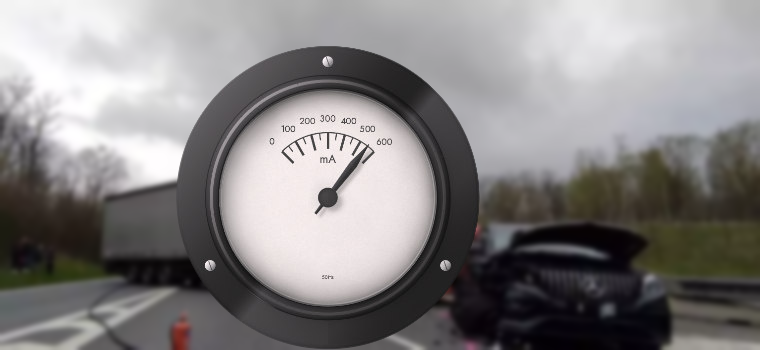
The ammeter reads 550 mA
